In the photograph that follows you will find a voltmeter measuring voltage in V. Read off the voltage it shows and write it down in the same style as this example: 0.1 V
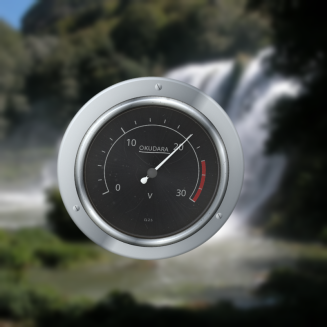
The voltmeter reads 20 V
